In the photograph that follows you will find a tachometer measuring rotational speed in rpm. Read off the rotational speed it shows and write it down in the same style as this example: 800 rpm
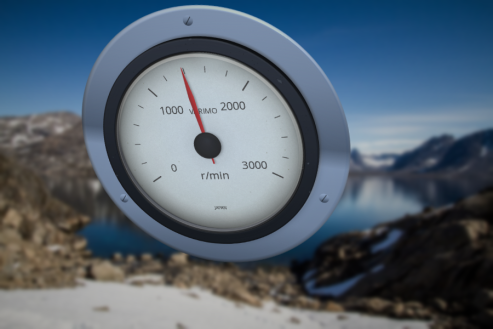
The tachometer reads 1400 rpm
